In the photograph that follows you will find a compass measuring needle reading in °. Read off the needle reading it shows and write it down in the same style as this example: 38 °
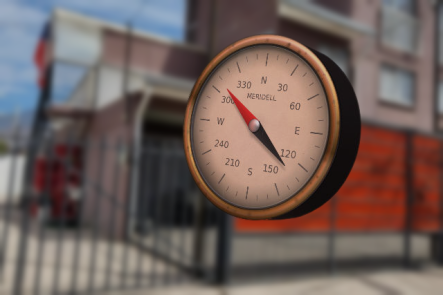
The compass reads 310 °
